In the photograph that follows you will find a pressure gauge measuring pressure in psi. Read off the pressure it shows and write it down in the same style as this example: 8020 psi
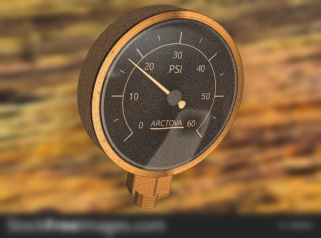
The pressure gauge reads 17.5 psi
